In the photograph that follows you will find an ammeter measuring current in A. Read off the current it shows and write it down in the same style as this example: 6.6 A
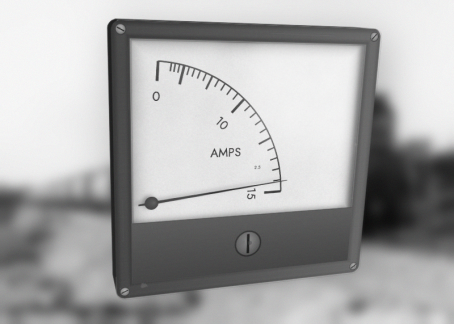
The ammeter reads 14.5 A
